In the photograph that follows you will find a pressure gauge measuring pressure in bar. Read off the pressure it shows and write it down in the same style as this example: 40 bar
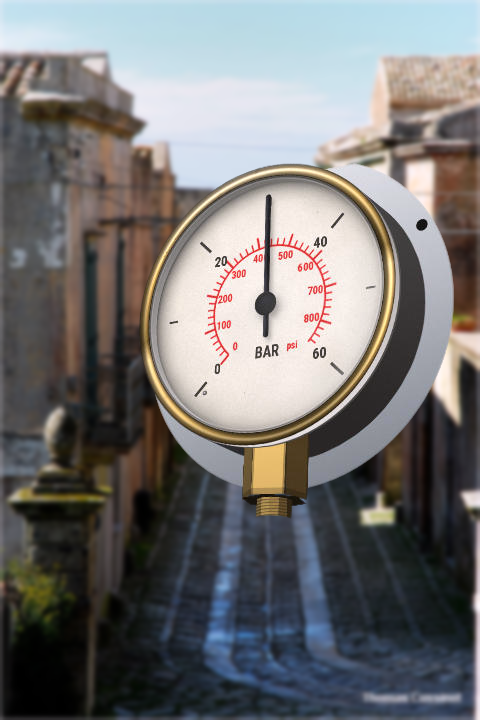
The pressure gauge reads 30 bar
